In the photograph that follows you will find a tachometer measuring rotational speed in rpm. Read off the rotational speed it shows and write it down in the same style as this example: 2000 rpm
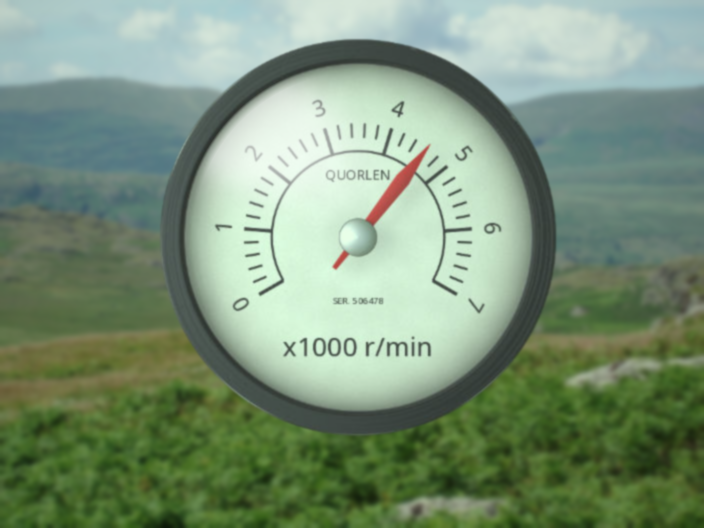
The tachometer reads 4600 rpm
